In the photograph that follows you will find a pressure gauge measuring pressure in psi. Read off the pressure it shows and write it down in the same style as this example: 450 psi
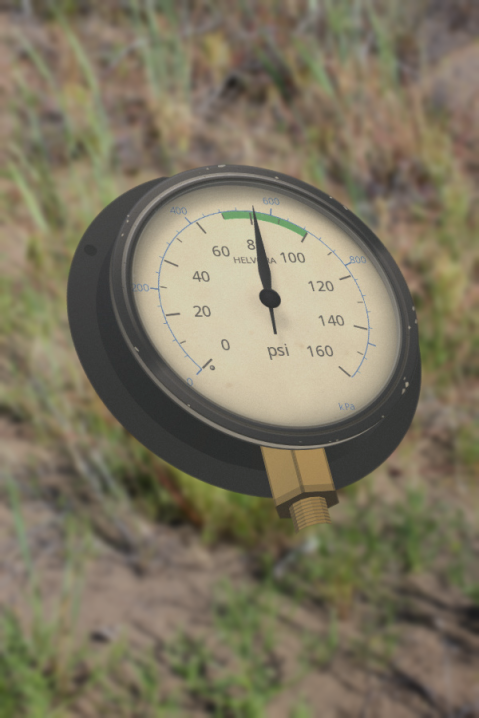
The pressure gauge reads 80 psi
